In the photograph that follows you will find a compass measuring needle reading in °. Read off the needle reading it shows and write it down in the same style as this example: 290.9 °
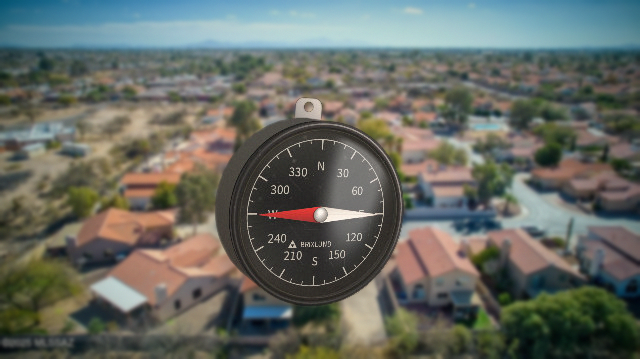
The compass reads 270 °
